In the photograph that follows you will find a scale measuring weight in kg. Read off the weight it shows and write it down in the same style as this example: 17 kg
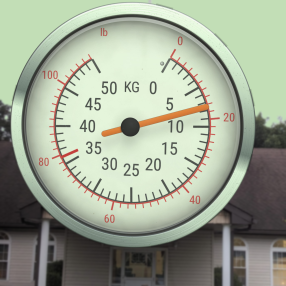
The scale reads 7.5 kg
